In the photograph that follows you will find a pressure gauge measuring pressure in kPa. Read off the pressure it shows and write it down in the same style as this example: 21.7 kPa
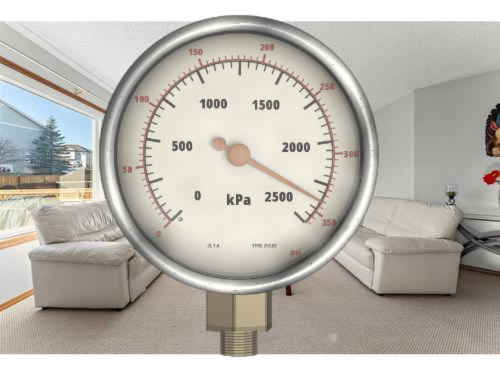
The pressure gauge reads 2350 kPa
